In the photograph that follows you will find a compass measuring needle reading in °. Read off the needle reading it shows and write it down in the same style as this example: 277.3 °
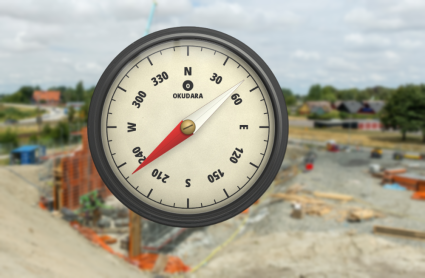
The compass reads 230 °
